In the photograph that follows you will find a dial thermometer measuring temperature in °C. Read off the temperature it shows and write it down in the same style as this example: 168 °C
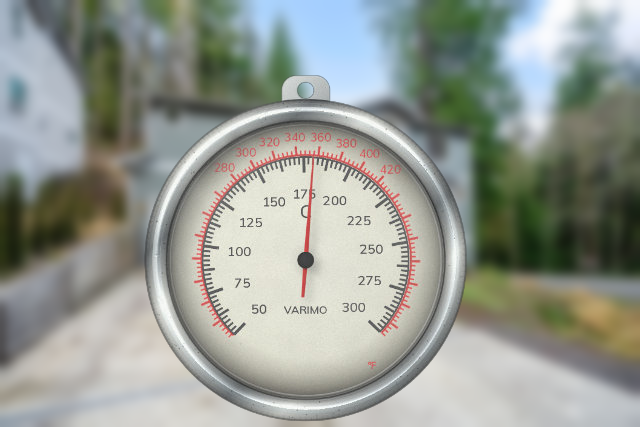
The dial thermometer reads 180 °C
